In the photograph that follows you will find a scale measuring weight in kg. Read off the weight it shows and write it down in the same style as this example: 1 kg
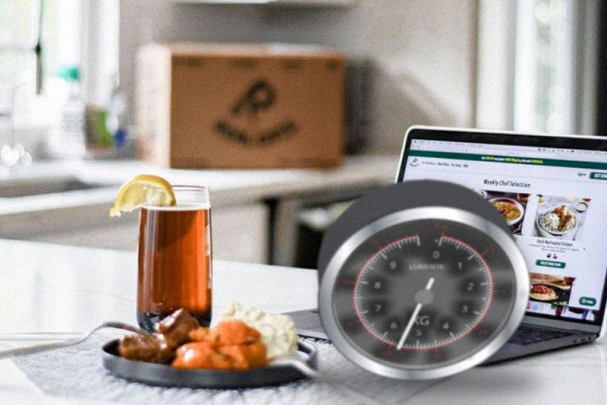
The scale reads 5.5 kg
